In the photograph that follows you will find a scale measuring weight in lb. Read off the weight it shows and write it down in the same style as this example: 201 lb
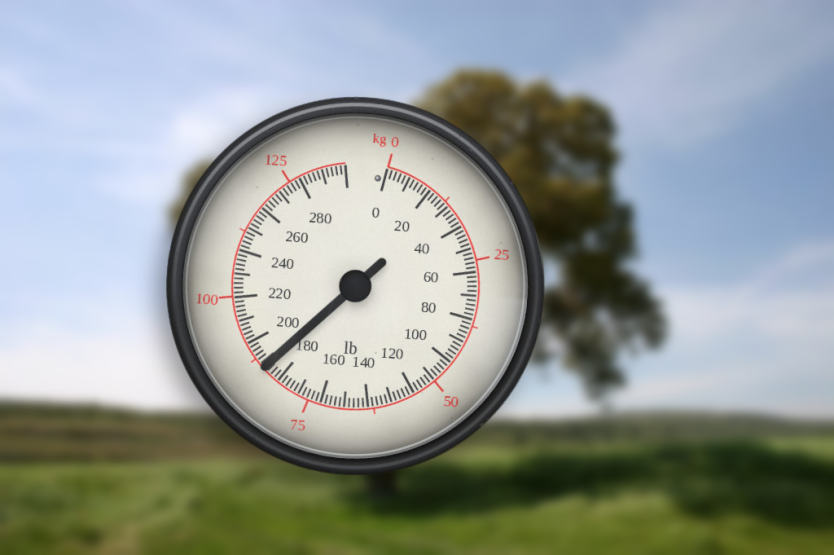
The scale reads 188 lb
